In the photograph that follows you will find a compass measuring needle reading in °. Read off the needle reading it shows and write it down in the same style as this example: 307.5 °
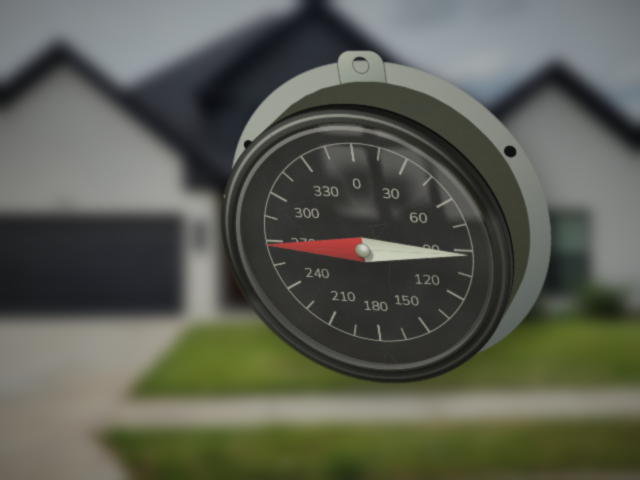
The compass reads 270 °
